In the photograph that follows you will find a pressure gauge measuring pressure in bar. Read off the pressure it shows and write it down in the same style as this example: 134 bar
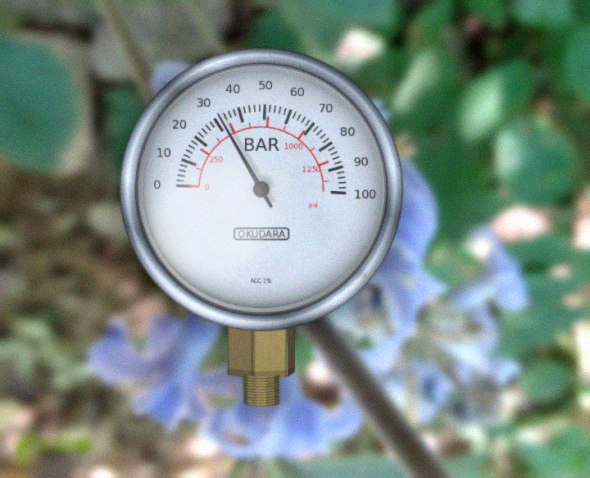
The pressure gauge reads 32 bar
